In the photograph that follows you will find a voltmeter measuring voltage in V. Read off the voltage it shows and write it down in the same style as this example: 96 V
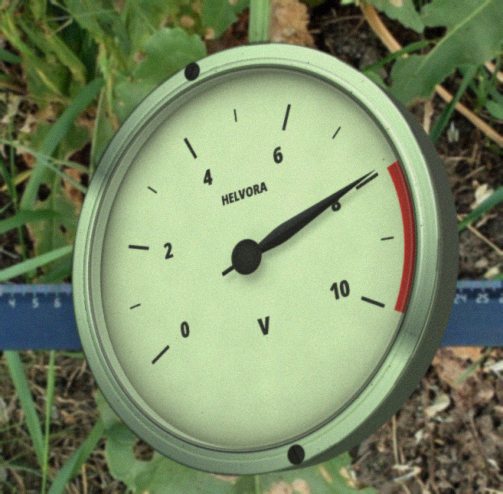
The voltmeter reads 8 V
